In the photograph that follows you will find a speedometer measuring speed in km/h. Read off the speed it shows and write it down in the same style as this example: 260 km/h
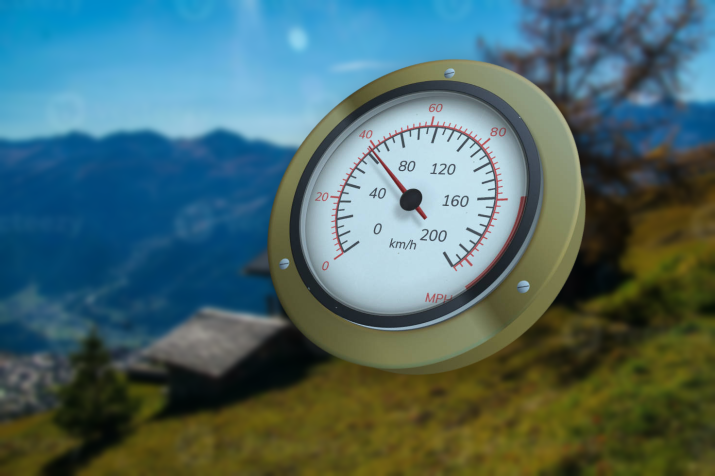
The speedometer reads 62.5 km/h
